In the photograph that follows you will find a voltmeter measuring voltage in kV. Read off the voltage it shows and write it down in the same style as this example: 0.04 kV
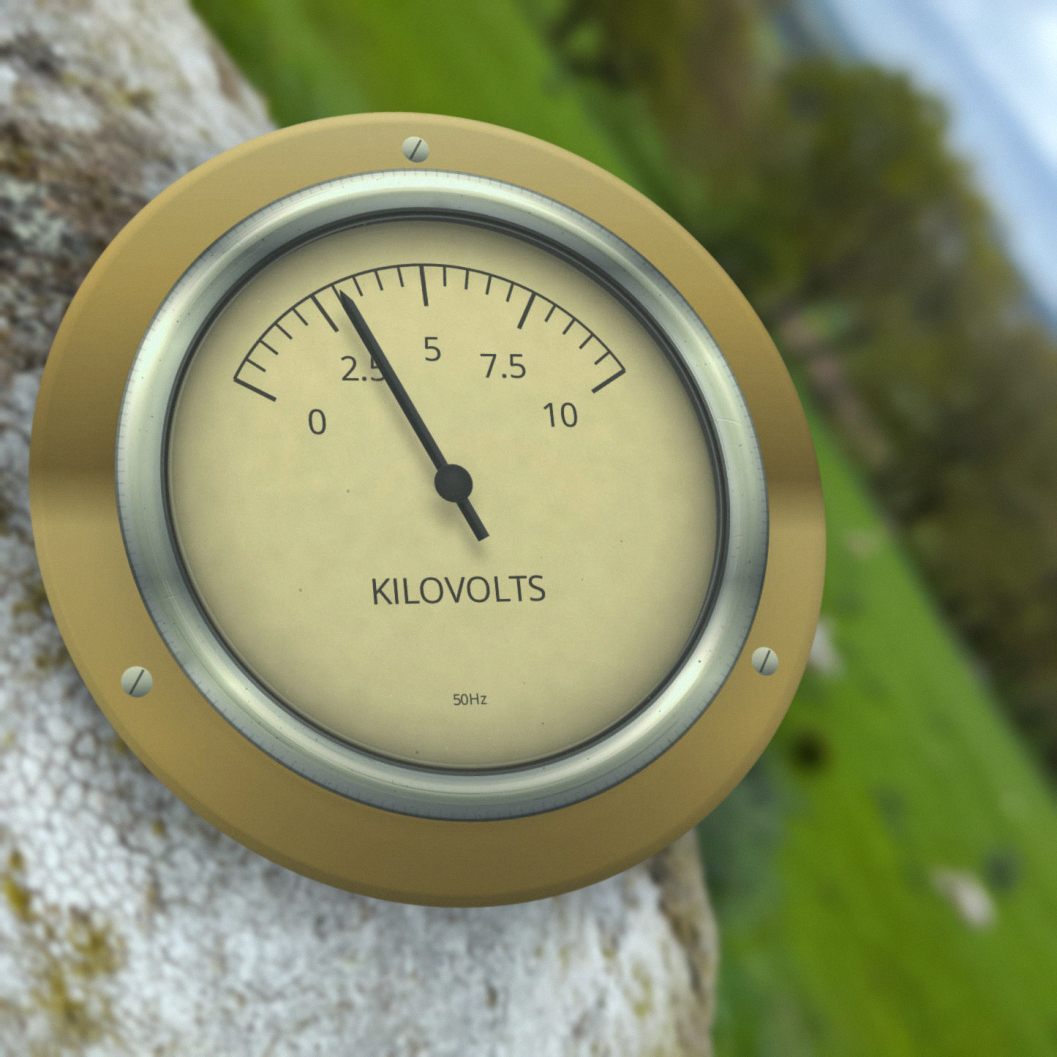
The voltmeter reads 3 kV
